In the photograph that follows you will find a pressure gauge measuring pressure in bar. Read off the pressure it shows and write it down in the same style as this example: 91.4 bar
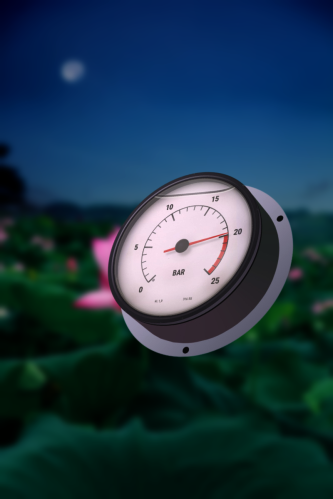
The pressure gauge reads 20 bar
